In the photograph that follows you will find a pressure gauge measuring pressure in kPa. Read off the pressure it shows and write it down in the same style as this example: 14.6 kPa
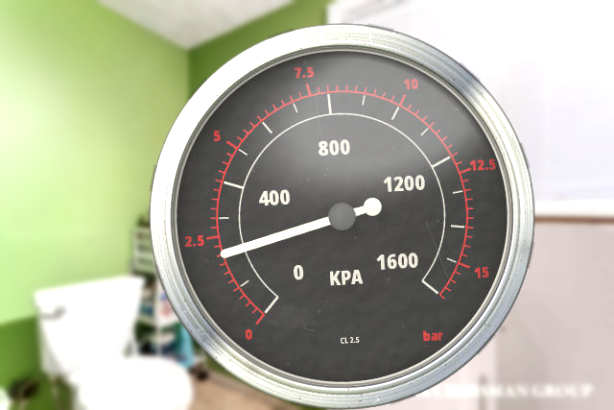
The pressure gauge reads 200 kPa
